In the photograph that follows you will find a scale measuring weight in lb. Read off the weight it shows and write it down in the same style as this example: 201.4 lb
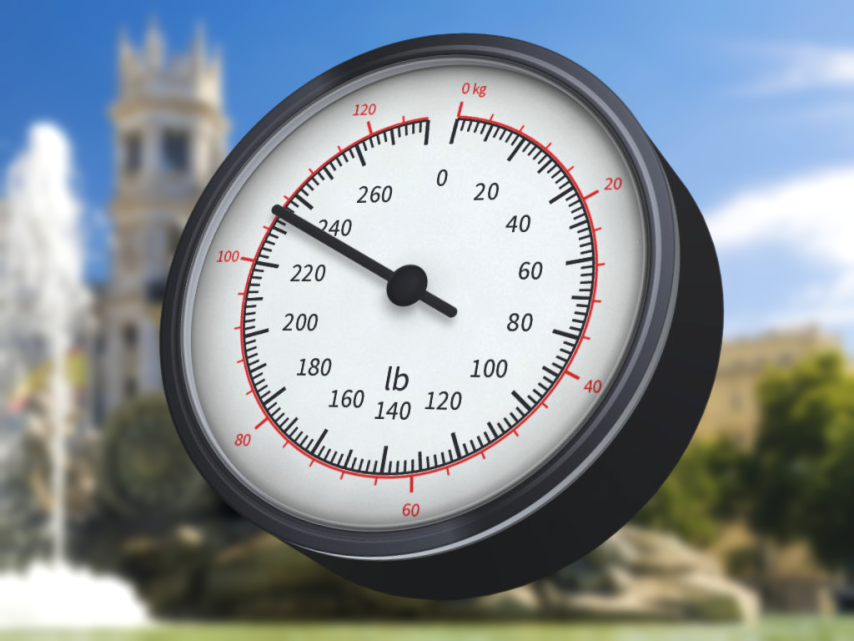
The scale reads 234 lb
